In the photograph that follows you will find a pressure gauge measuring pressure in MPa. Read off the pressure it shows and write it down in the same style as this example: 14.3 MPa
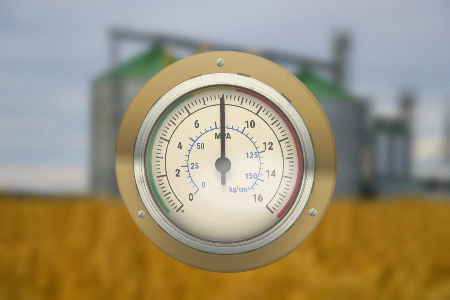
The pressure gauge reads 8 MPa
